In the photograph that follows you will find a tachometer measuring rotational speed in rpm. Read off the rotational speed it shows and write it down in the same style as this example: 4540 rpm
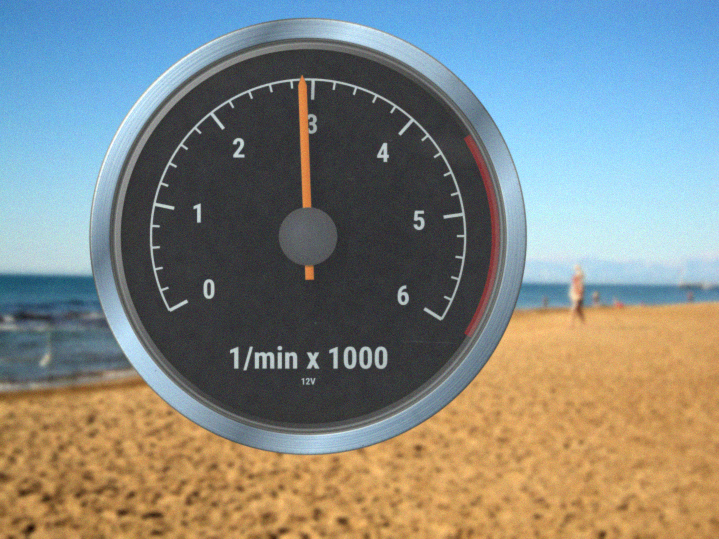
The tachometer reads 2900 rpm
